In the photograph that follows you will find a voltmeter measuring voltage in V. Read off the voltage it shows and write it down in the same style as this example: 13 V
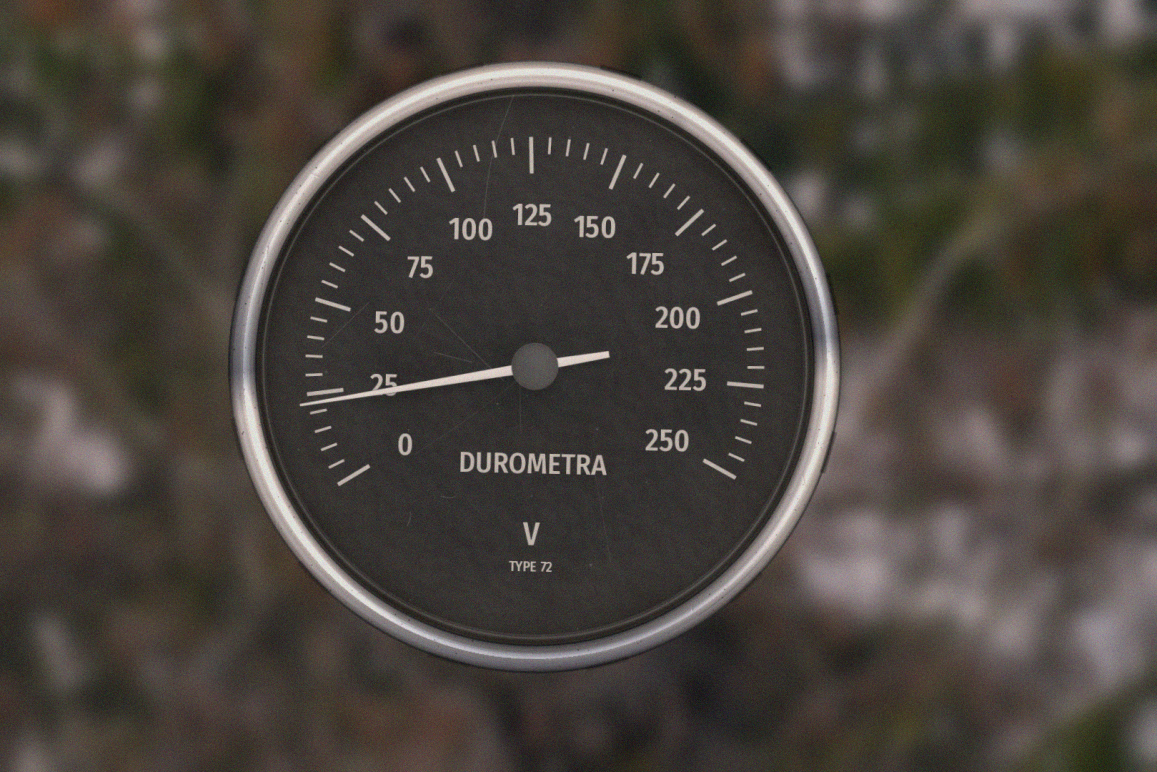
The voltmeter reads 22.5 V
